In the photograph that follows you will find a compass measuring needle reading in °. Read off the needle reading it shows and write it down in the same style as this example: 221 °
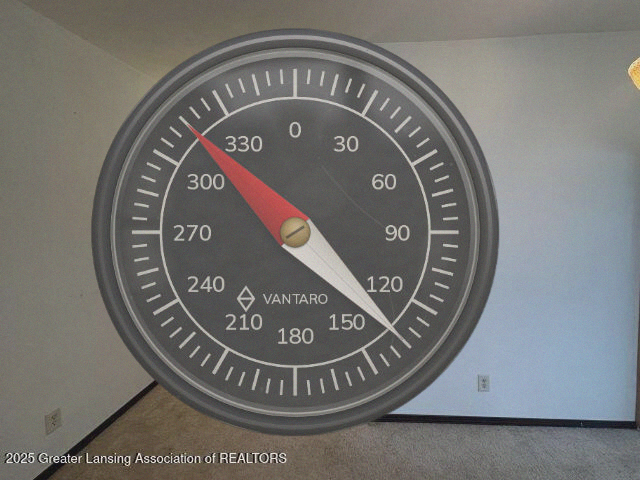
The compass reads 315 °
